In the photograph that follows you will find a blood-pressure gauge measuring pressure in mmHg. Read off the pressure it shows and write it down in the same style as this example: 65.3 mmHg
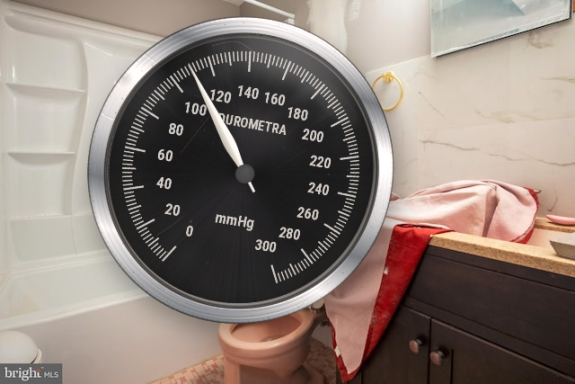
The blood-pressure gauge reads 110 mmHg
